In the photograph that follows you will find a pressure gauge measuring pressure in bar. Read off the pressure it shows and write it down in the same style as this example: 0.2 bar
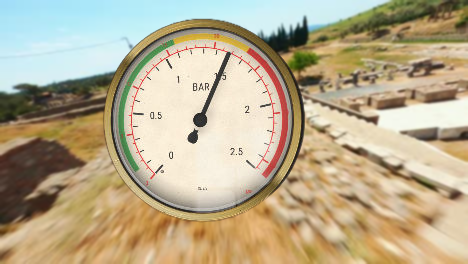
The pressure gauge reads 1.5 bar
